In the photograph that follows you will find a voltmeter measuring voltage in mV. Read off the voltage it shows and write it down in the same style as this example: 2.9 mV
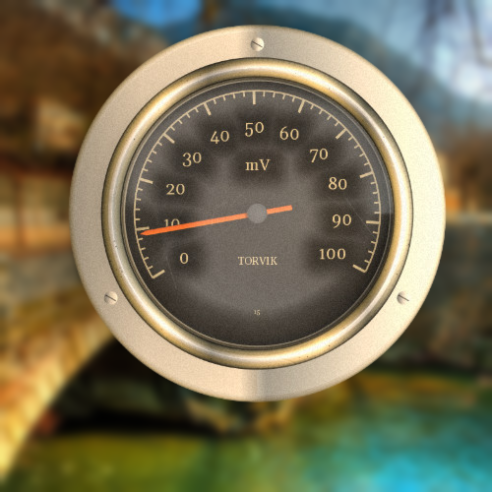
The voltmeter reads 9 mV
